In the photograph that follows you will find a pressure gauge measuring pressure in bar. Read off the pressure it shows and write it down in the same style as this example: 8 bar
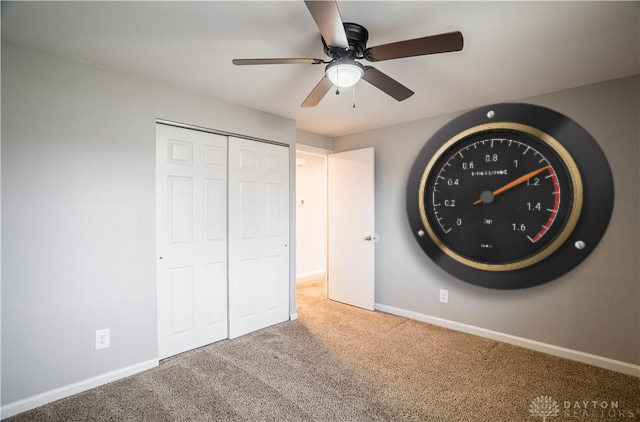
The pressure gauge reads 1.15 bar
